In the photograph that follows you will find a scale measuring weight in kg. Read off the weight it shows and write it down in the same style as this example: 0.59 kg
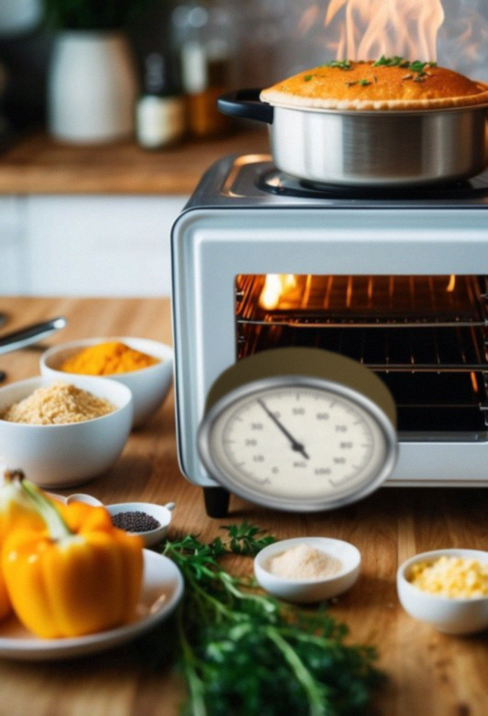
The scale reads 40 kg
